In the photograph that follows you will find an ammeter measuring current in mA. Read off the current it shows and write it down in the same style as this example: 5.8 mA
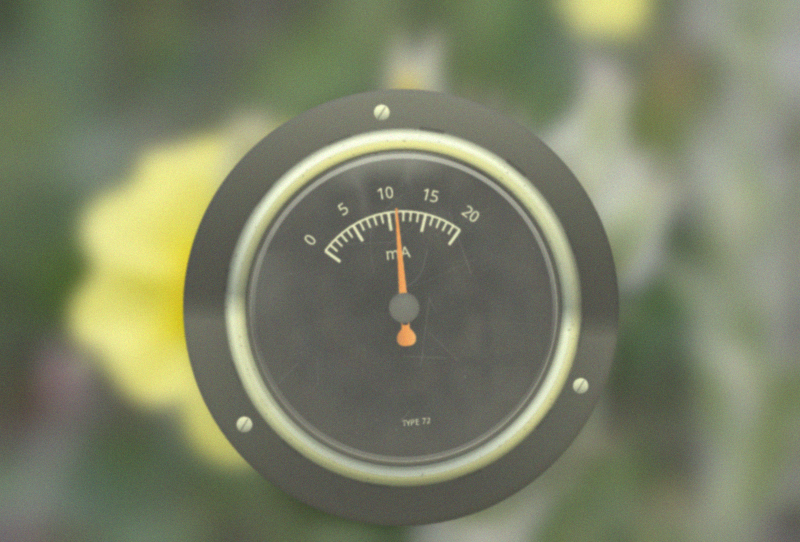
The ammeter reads 11 mA
